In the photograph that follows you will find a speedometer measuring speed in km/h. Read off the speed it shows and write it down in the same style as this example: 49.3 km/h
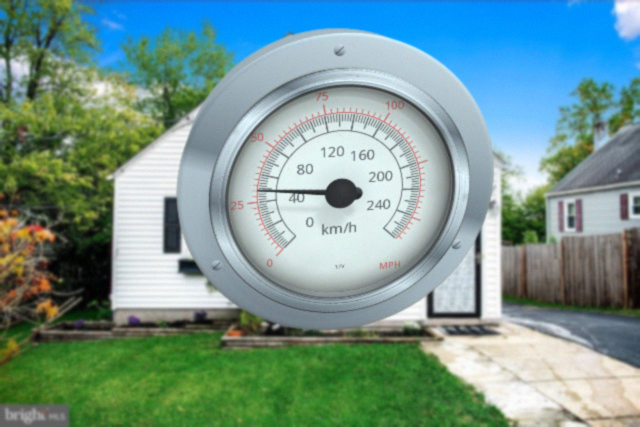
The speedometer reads 50 km/h
